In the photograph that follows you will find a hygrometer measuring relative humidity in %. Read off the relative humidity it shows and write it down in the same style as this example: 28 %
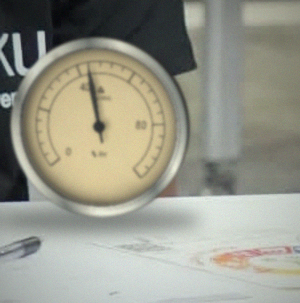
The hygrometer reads 44 %
